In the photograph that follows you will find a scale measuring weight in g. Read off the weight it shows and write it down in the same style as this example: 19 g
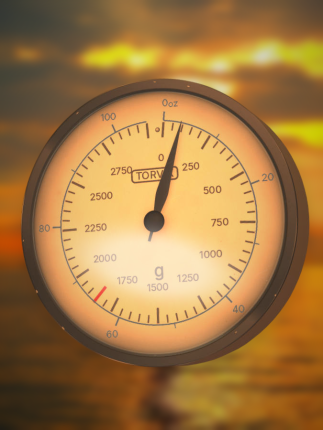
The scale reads 100 g
